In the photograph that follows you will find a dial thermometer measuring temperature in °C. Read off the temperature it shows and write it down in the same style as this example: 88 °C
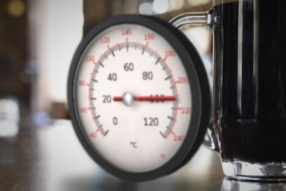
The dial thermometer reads 100 °C
